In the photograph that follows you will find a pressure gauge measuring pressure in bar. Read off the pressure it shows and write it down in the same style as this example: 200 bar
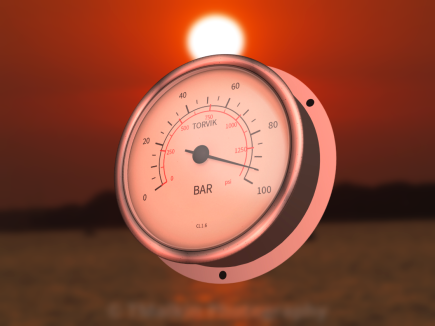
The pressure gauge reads 95 bar
